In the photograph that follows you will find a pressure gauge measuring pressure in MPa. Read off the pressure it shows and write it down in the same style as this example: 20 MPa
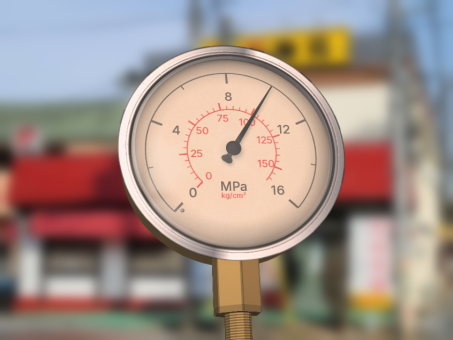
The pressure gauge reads 10 MPa
